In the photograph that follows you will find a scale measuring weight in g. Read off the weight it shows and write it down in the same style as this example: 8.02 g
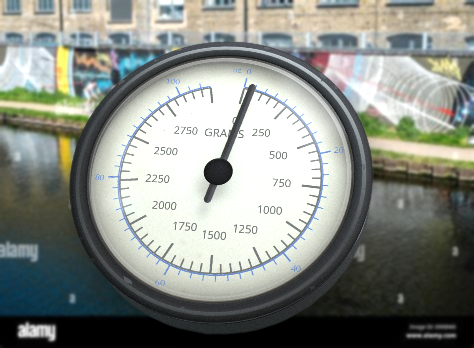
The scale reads 50 g
